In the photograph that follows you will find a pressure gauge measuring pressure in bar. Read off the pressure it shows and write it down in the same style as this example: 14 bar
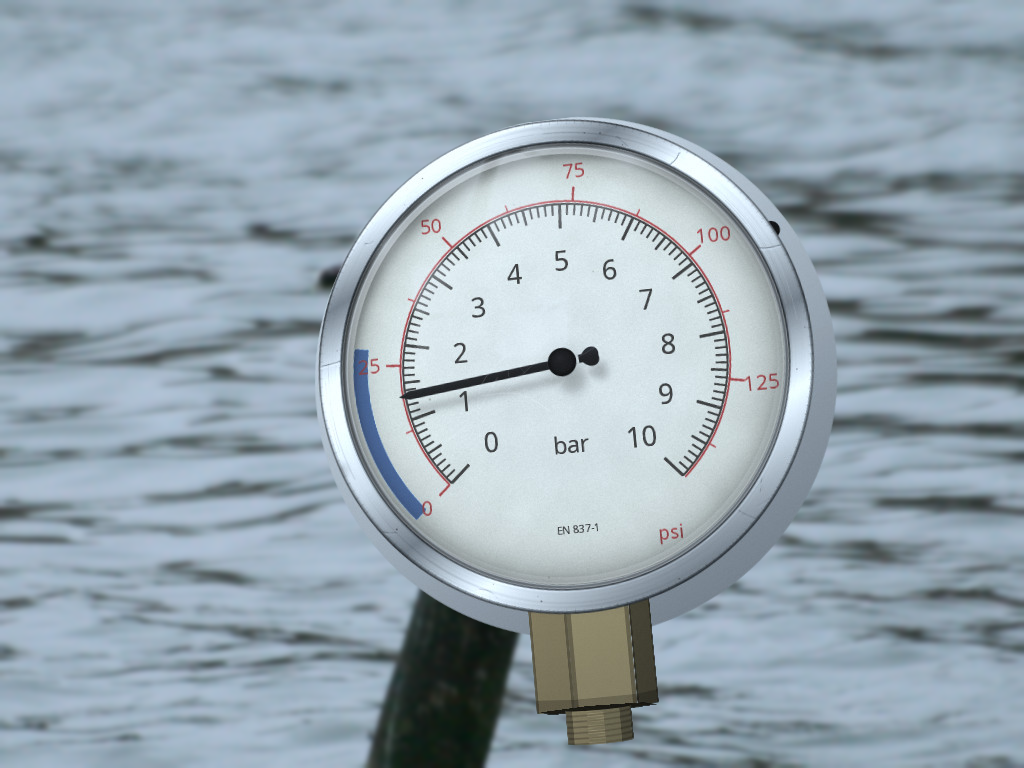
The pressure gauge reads 1.3 bar
